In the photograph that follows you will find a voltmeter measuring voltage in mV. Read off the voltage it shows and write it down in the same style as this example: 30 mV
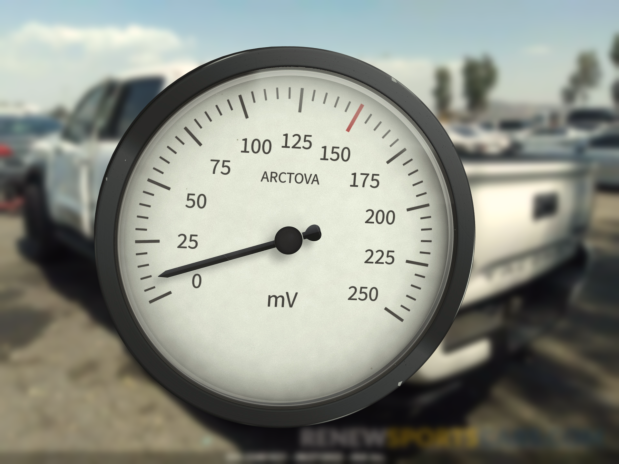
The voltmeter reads 10 mV
